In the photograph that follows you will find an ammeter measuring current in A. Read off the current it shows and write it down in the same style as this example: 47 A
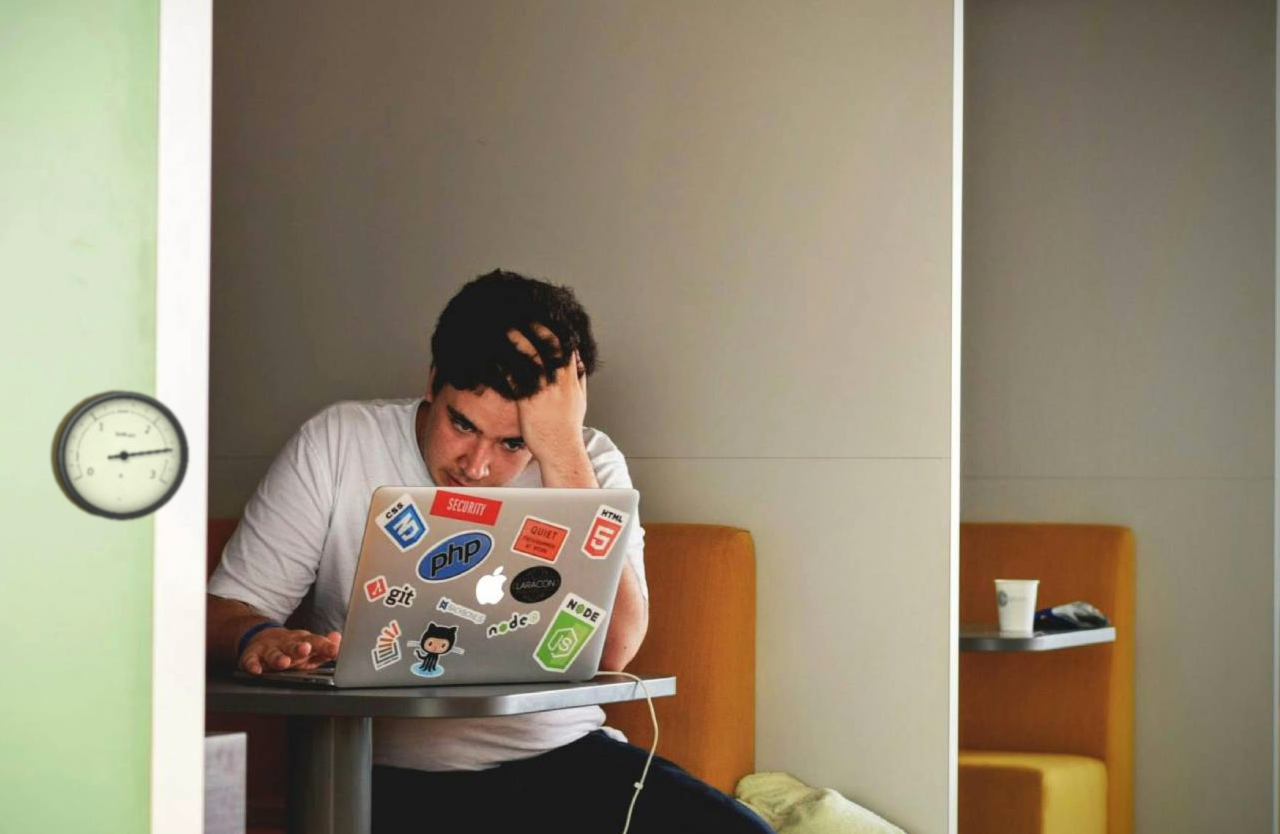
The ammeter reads 2.5 A
